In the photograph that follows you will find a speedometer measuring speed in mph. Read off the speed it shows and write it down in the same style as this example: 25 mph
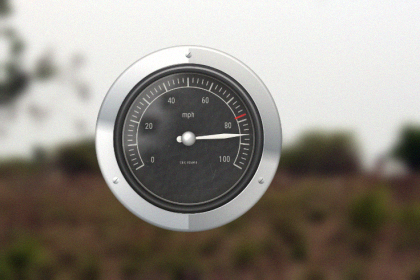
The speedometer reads 86 mph
